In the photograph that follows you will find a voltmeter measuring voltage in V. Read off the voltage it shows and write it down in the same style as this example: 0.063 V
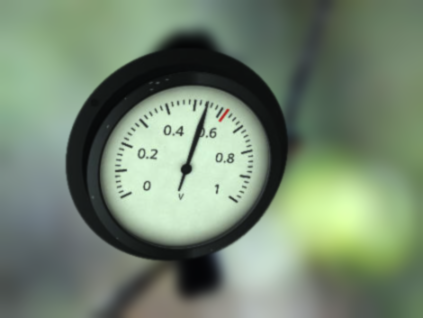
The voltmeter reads 0.54 V
